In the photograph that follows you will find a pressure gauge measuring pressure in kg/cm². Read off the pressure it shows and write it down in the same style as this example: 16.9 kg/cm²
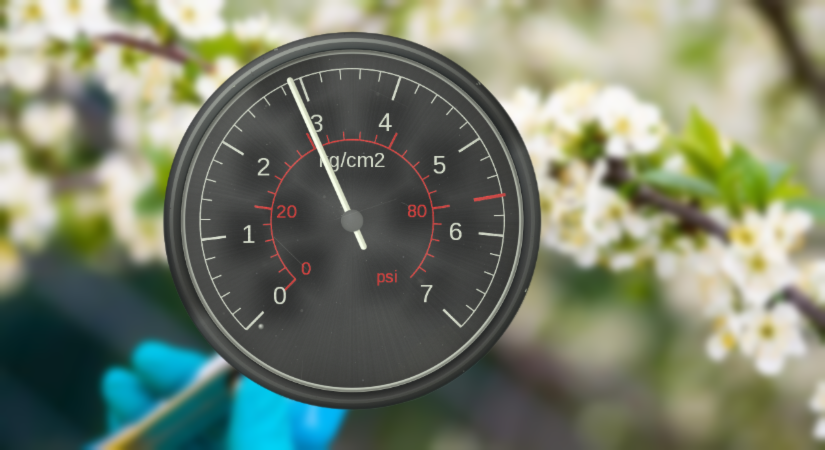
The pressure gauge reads 2.9 kg/cm²
